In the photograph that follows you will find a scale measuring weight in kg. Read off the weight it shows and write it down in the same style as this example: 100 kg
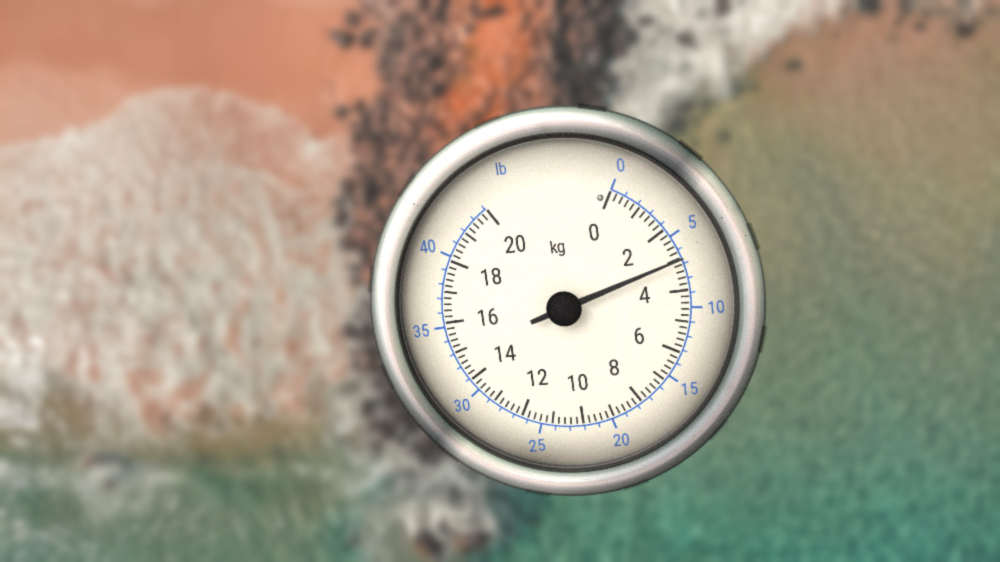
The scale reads 3 kg
